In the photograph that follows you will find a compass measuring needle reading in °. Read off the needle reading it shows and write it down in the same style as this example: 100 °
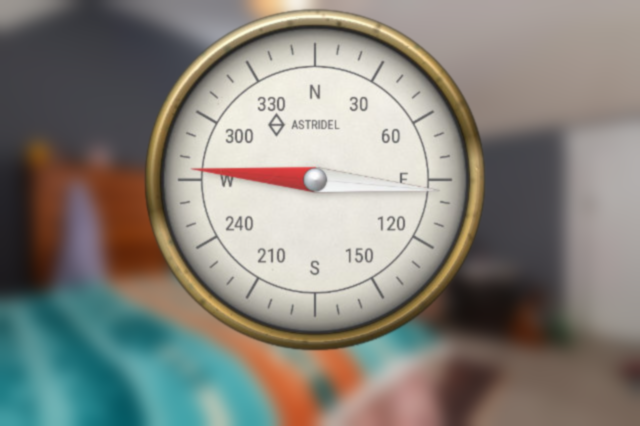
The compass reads 275 °
